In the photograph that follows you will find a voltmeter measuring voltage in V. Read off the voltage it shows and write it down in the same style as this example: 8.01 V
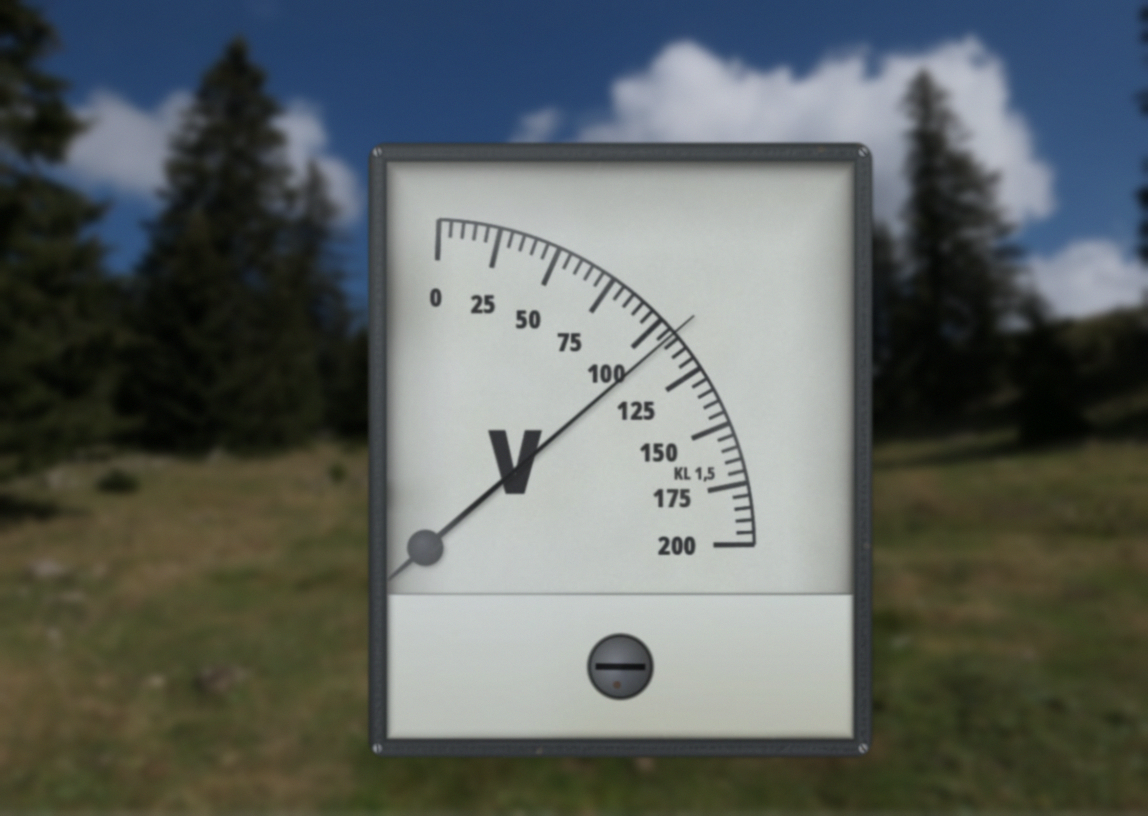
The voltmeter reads 107.5 V
